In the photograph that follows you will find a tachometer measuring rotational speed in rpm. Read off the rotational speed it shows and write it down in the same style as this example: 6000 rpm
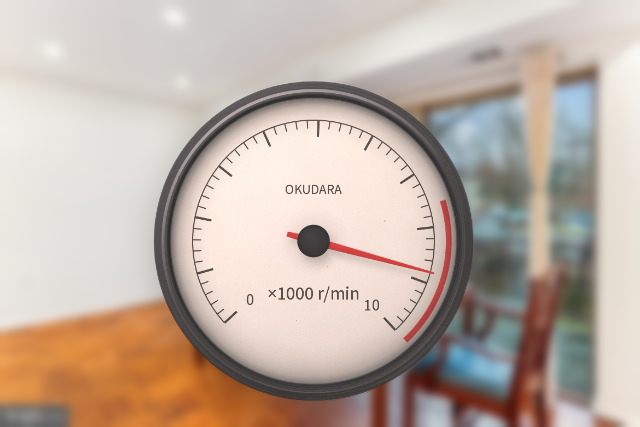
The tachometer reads 8800 rpm
